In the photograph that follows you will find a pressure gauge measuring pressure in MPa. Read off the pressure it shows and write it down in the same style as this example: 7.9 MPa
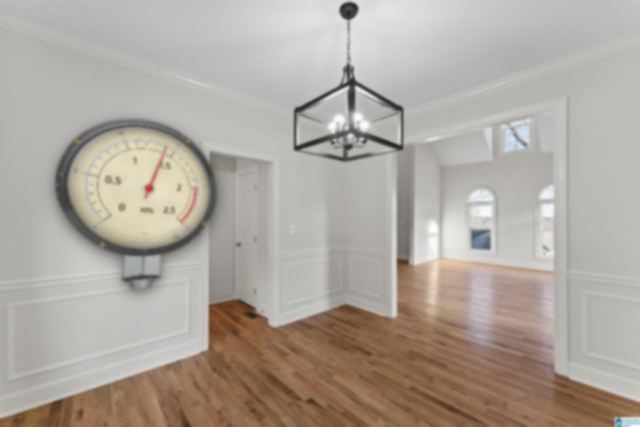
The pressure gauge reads 1.4 MPa
